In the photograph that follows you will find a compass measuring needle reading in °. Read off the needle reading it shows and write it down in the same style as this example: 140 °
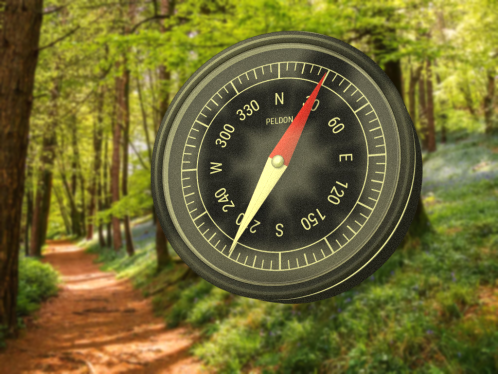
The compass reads 30 °
